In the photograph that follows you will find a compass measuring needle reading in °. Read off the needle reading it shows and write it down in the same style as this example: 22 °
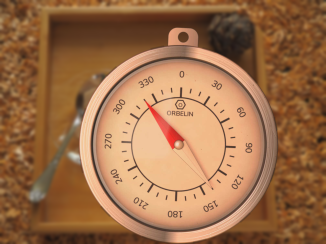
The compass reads 320 °
